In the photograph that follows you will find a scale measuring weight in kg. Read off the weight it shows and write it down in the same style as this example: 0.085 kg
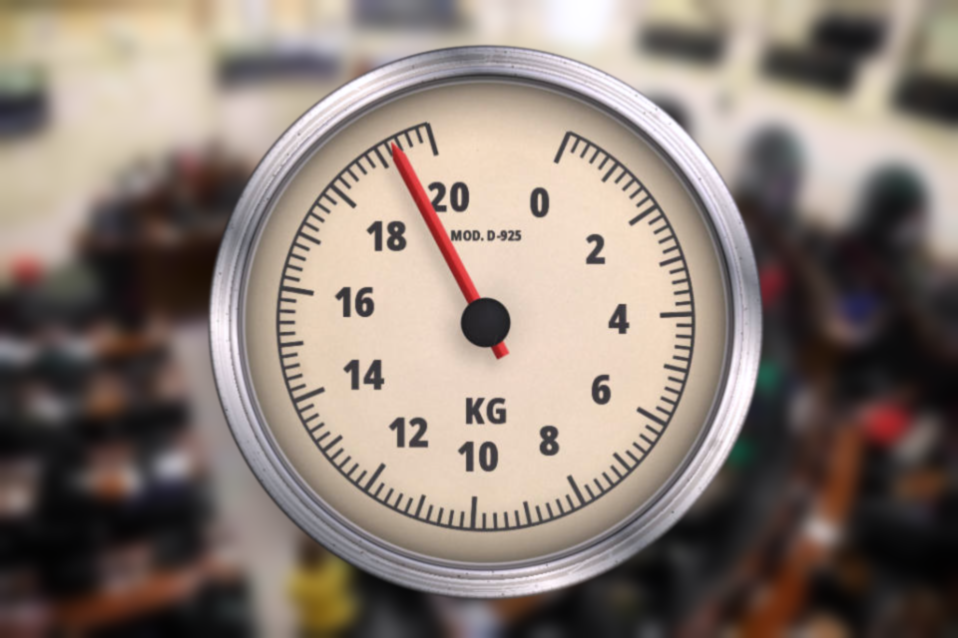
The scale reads 19.3 kg
